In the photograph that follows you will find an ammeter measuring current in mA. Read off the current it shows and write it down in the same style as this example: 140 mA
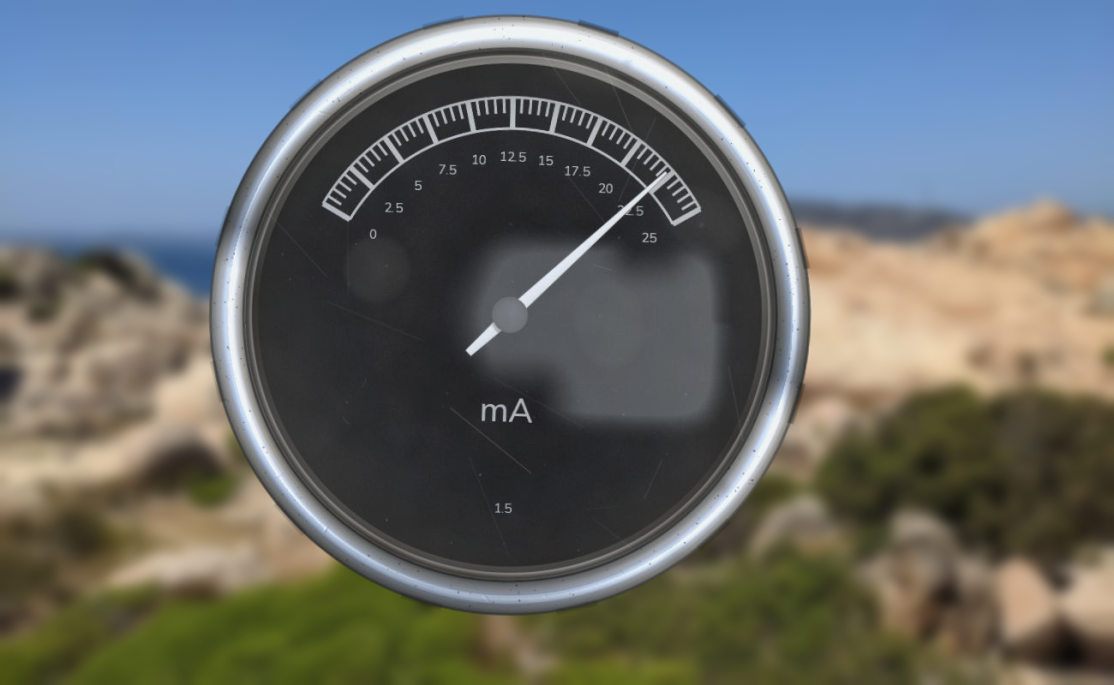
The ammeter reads 22.25 mA
